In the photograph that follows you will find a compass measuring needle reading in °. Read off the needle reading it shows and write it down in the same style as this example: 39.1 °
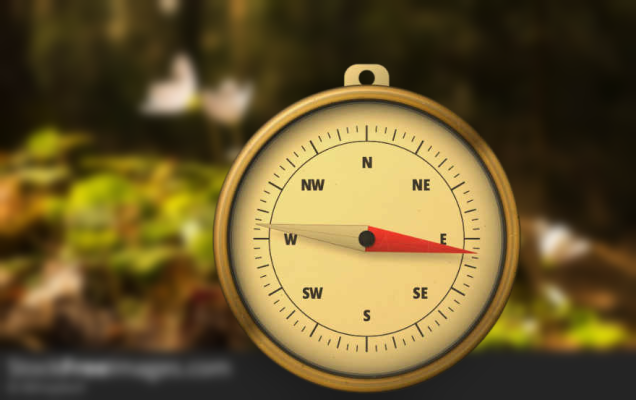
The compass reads 97.5 °
